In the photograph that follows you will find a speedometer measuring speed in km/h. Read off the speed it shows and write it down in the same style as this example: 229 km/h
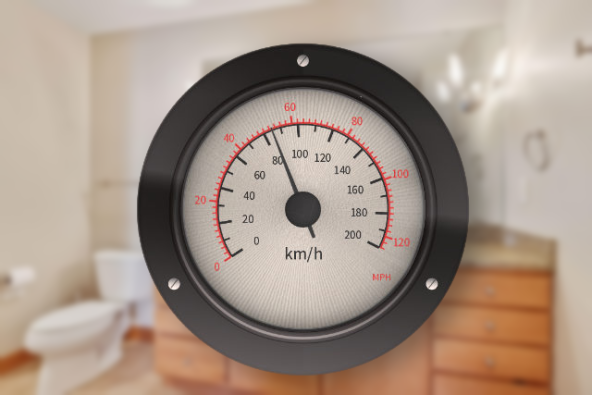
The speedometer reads 85 km/h
